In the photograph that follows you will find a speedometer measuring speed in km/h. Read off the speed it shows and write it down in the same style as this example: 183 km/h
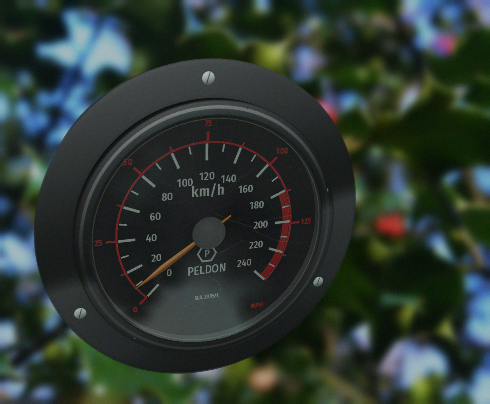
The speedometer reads 10 km/h
